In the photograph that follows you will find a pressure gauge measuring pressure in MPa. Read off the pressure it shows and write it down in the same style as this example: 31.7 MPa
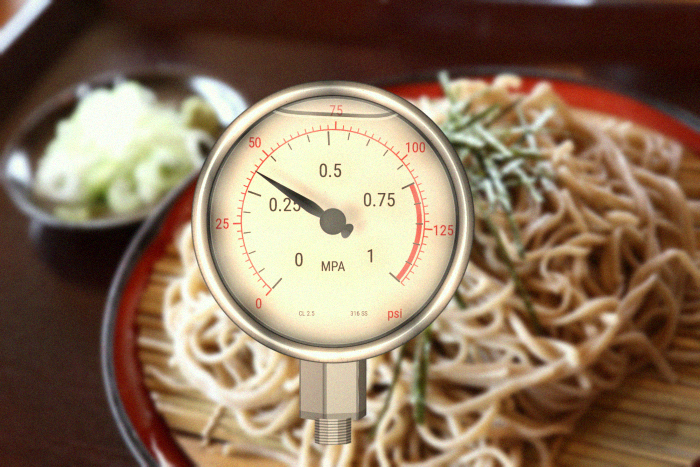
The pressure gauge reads 0.3 MPa
